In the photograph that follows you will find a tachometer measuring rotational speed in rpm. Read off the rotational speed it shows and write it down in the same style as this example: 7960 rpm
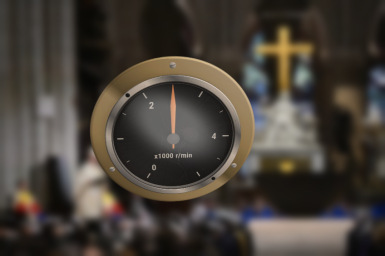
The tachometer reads 2500 rpm
